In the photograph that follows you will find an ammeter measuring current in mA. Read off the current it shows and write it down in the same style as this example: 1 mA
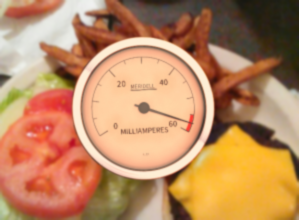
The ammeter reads 57.5 mA
